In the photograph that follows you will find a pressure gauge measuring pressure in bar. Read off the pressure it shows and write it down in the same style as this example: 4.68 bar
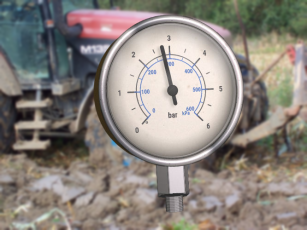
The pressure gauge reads 2.75 bar
